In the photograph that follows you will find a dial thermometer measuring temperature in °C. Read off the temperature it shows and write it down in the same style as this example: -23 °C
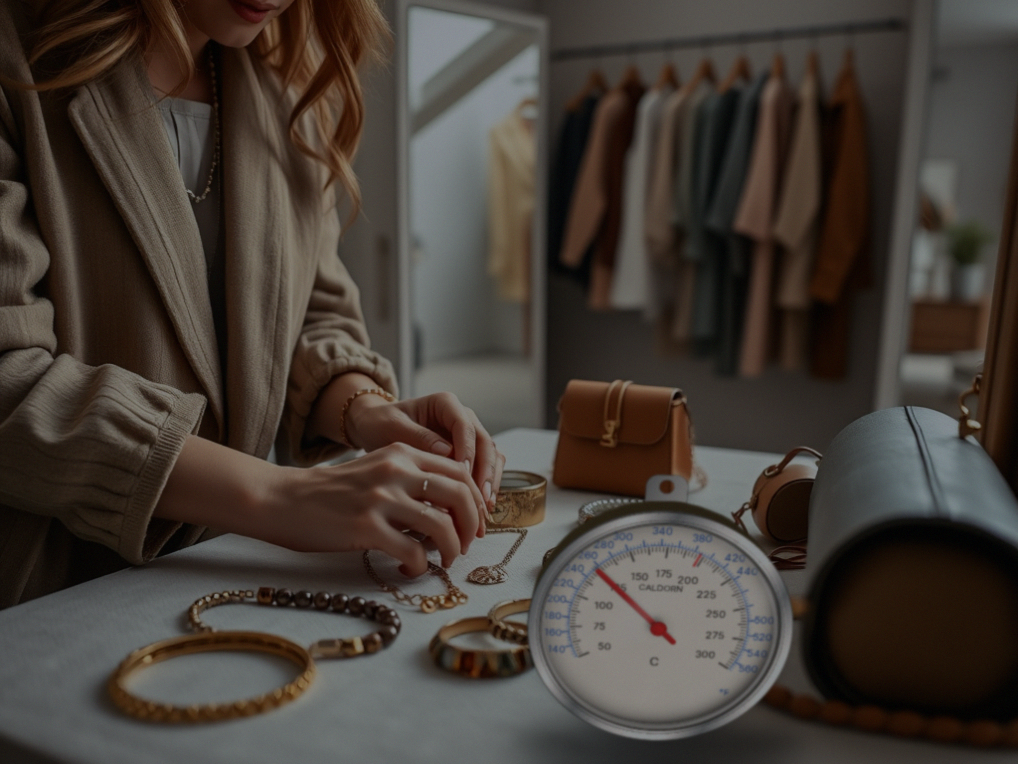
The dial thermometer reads 125 °C
